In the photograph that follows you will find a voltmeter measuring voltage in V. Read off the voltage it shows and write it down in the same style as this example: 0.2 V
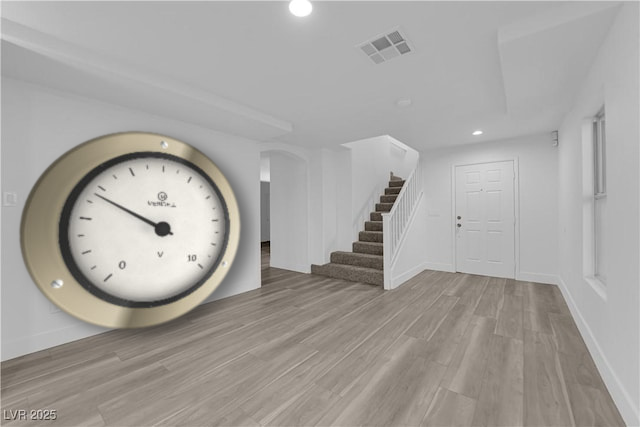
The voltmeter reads 2.75 V
